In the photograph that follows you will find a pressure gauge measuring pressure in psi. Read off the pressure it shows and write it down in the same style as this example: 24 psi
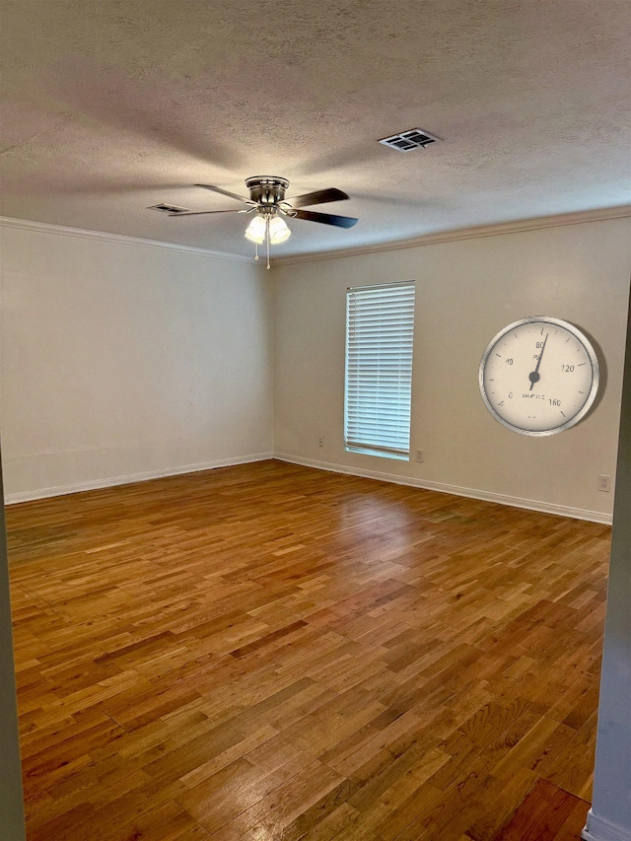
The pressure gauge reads 85 psi
